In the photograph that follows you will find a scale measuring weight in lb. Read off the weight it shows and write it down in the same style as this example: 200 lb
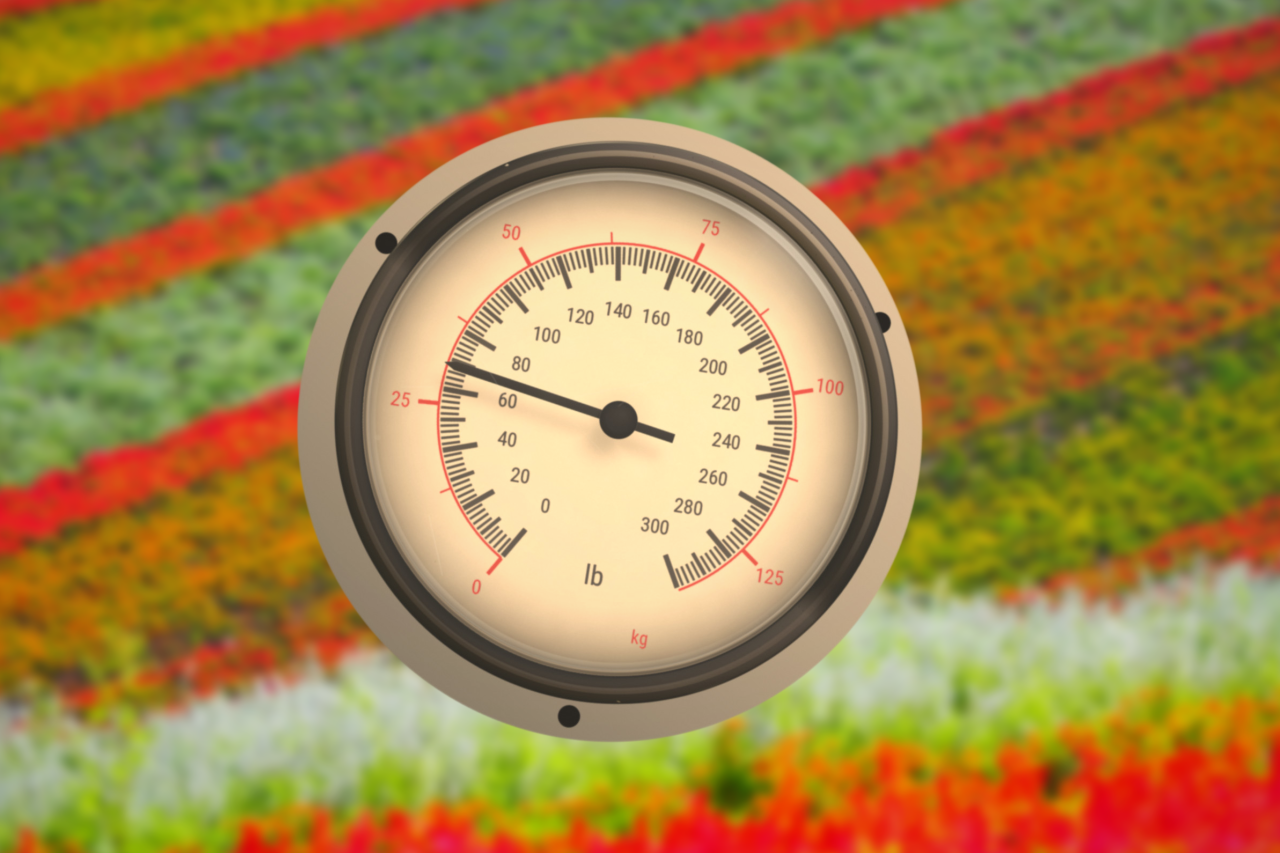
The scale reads 68 lb
